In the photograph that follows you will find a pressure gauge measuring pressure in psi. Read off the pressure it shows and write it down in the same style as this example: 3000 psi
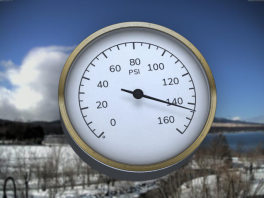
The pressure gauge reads 145 psi
